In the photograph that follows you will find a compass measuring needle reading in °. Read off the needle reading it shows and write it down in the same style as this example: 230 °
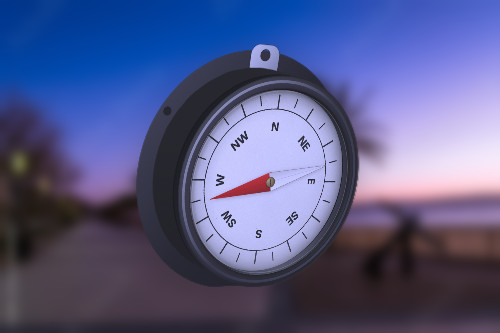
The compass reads 255 °
